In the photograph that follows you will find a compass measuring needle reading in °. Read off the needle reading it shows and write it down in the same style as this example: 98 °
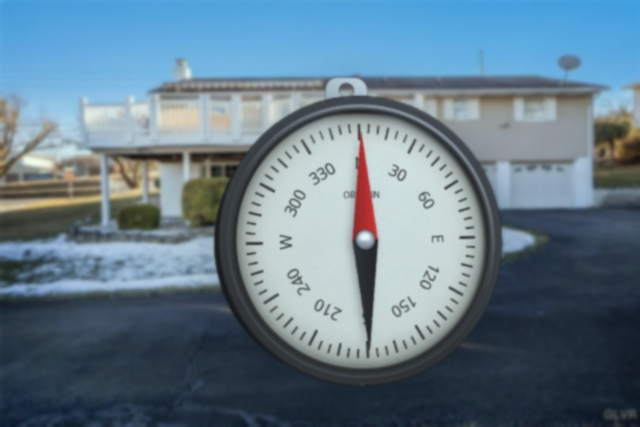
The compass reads 0 °
